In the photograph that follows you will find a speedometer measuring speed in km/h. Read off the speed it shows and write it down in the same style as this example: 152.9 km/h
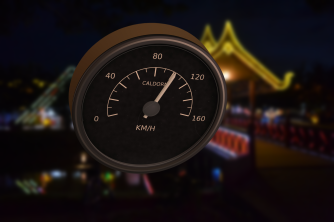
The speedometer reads 100 km/h
